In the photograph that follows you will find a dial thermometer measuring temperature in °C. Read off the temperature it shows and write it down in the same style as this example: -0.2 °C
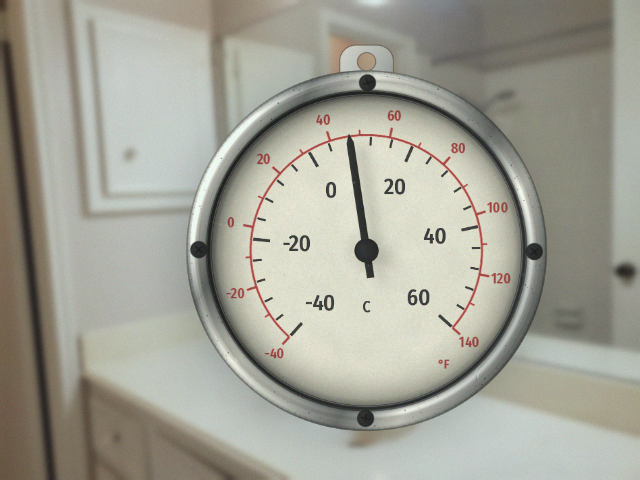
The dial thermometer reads 8 °C
